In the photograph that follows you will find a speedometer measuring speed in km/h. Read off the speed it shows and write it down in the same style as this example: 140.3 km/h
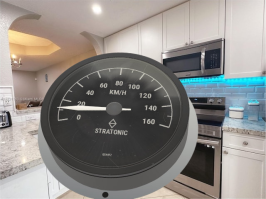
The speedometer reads 10 km/h
